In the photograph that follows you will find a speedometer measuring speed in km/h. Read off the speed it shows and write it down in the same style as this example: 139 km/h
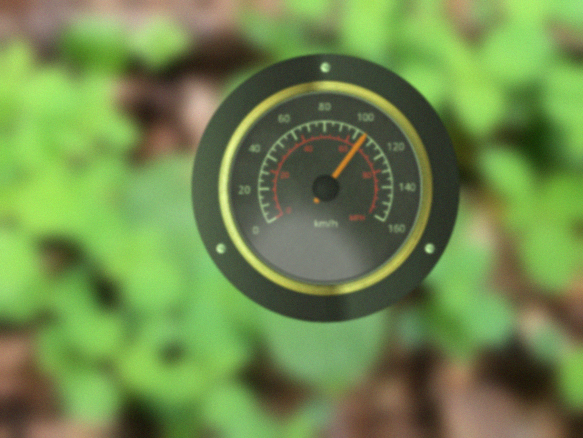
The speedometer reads 105 km/h
